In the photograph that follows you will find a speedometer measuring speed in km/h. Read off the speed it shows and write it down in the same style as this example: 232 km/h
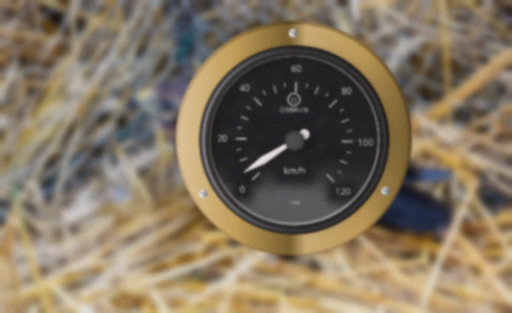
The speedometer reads 5 km/h
